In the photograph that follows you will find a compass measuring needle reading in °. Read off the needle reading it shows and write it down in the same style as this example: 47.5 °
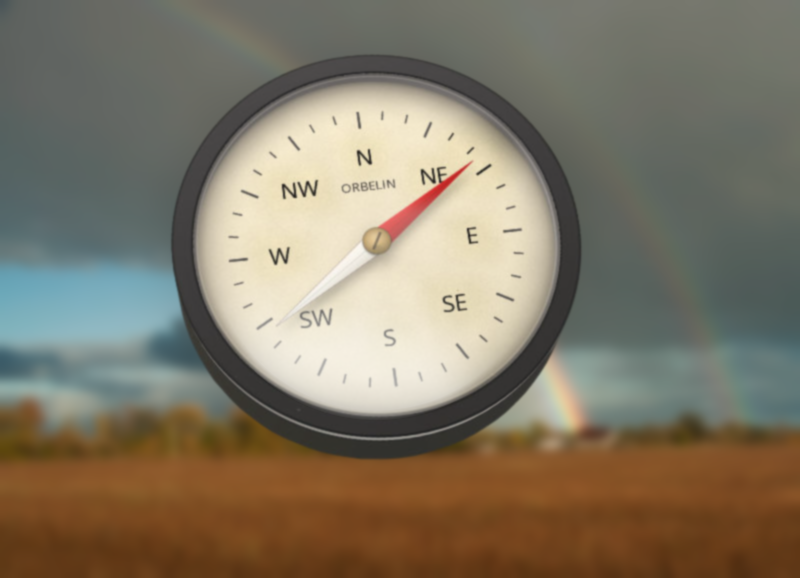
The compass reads 55 °
